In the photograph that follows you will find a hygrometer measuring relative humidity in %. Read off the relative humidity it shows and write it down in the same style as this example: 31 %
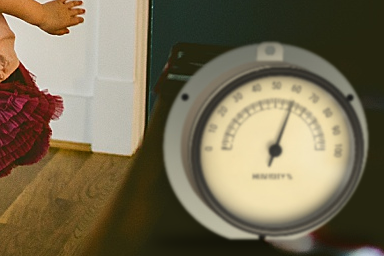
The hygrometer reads 60 %
